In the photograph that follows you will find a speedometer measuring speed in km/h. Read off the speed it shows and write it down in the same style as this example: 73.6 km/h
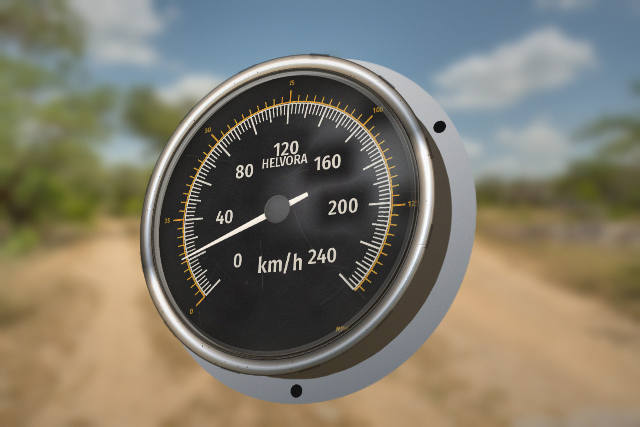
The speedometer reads 20 km/h
